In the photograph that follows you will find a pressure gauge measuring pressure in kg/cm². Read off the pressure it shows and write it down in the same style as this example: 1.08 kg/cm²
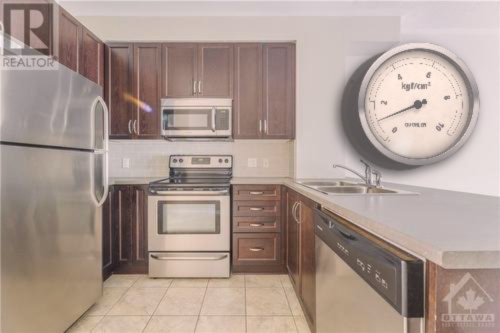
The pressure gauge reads 1 kg/cm²
